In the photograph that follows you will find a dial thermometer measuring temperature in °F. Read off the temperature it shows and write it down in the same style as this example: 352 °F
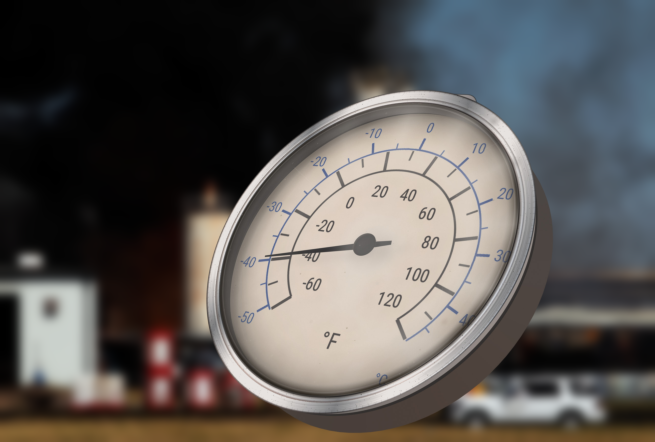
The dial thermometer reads -40 °F
